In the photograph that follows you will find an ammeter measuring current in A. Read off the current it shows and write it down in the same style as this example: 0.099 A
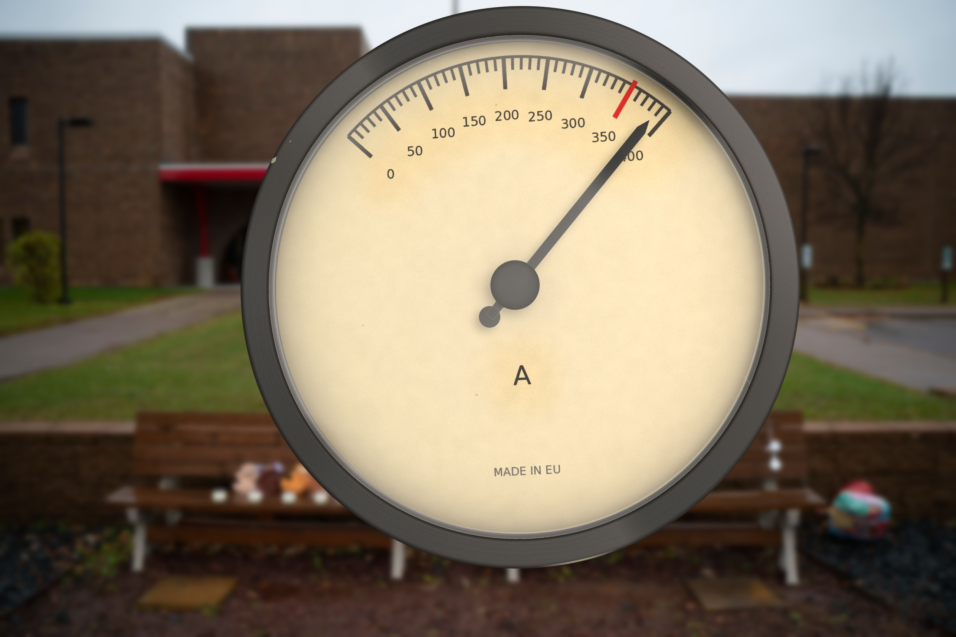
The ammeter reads 390 A
